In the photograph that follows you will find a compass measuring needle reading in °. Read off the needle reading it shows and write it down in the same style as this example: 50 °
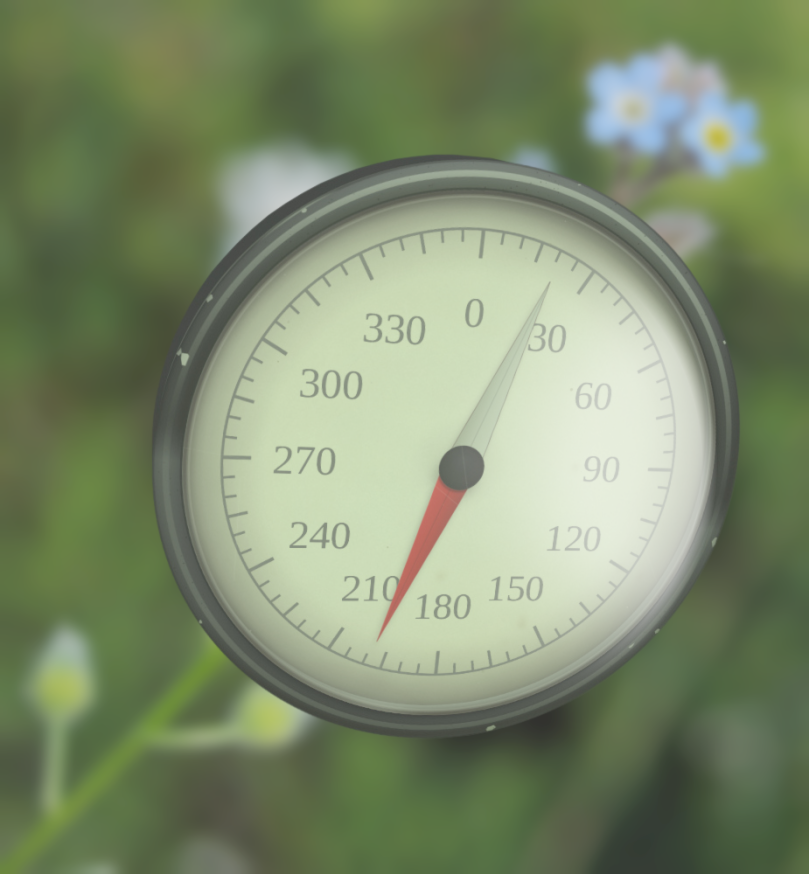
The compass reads 200 °
